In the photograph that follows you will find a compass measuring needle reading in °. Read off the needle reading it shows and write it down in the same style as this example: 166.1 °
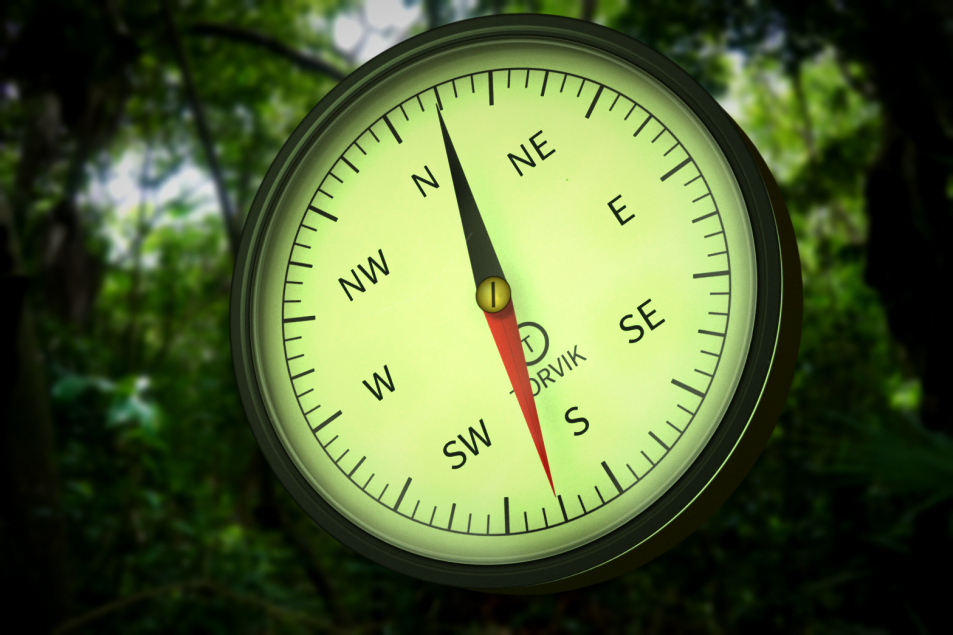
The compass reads 195 °
